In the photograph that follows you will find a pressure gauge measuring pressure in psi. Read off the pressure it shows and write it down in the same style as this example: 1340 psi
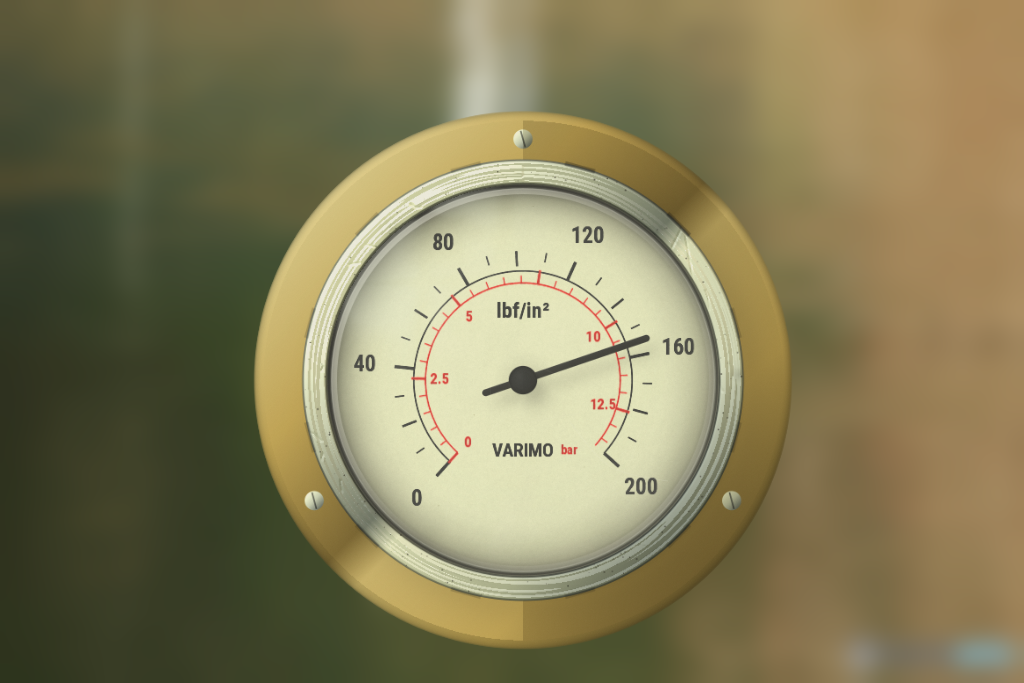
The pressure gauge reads 155 psi
